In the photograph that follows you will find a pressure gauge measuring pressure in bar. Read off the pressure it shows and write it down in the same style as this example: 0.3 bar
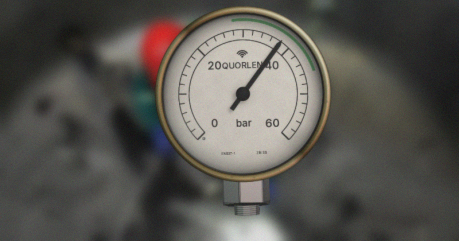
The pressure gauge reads 38 bar
